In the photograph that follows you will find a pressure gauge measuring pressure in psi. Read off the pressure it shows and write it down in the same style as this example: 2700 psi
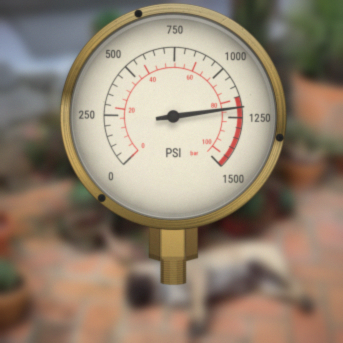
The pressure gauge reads 1200 psi
